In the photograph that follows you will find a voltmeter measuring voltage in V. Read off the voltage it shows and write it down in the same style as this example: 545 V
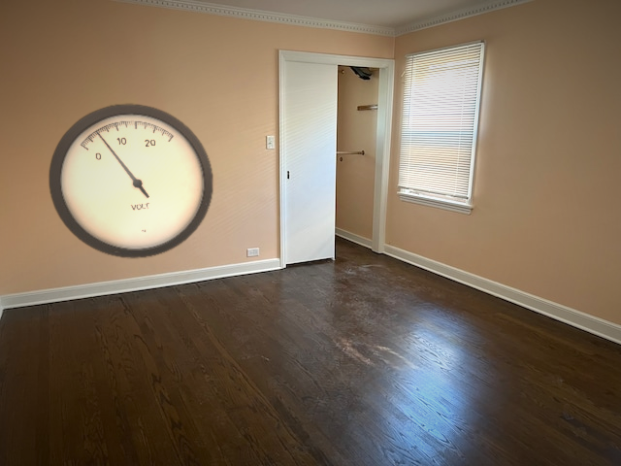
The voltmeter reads 5 V
